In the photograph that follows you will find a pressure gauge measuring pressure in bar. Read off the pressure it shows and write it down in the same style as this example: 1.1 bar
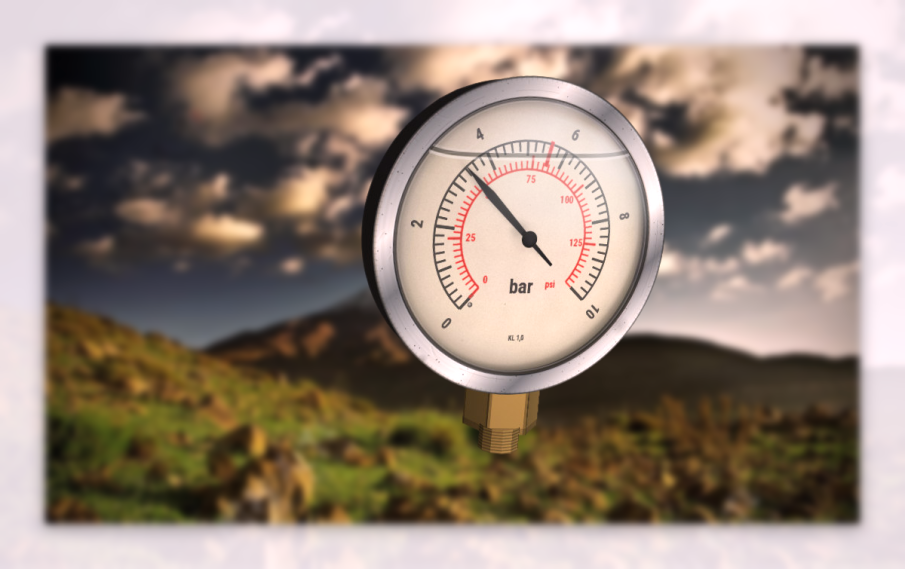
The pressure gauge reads 3.4 bar
